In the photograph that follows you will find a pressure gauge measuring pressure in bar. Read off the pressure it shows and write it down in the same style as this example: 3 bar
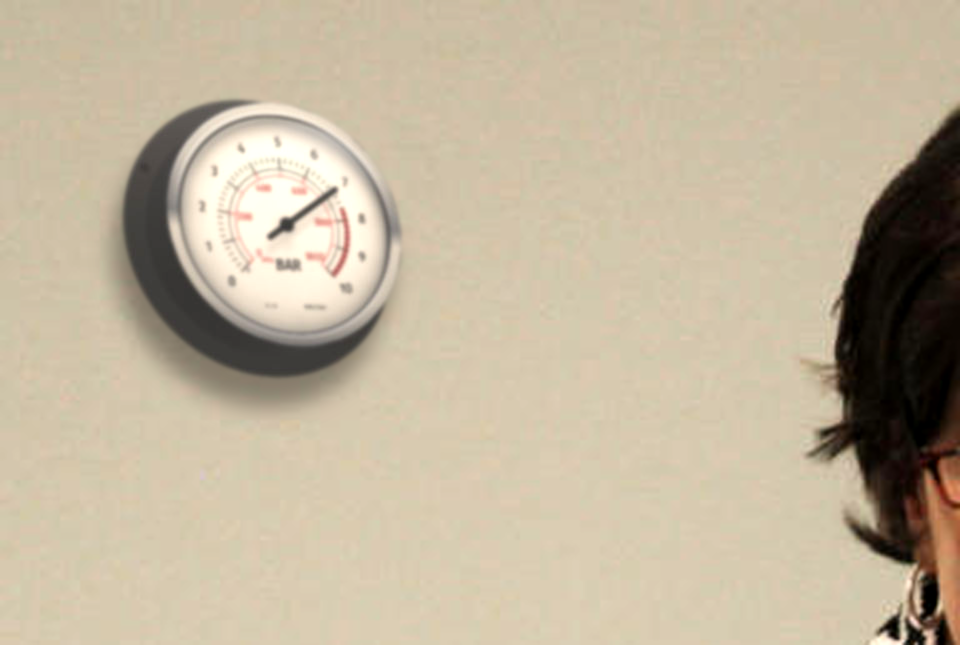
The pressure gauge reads 7 bar
